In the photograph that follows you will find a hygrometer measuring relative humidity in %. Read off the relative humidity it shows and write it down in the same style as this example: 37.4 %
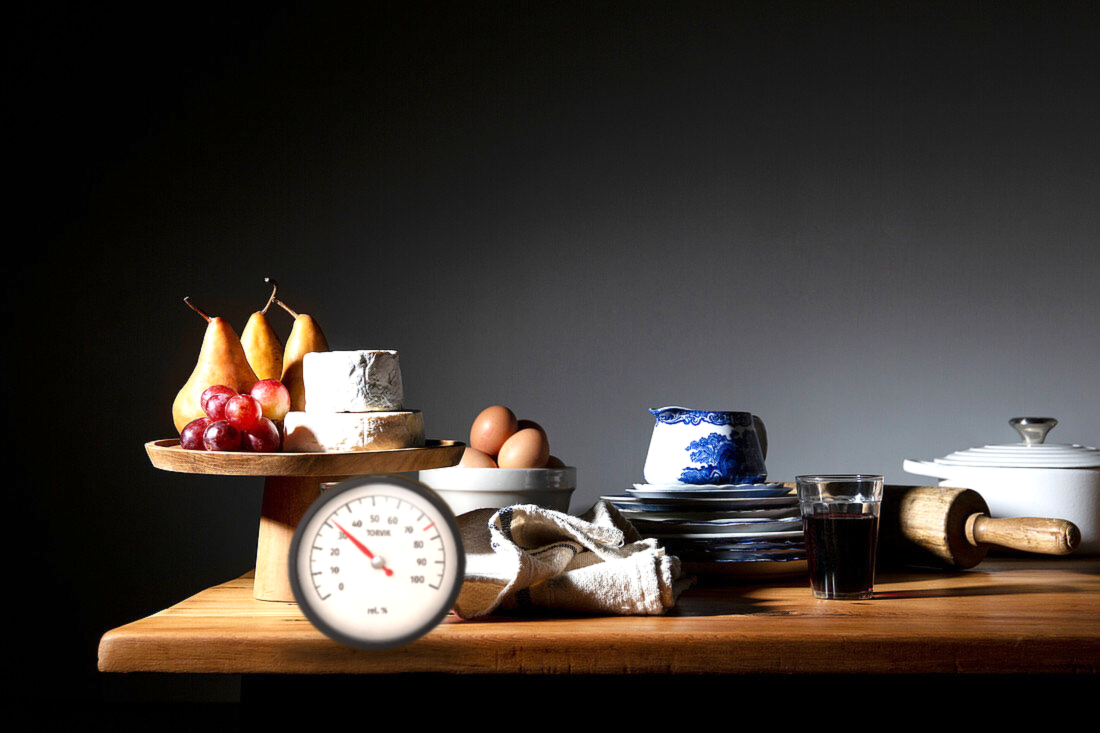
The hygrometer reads 32.5 %
